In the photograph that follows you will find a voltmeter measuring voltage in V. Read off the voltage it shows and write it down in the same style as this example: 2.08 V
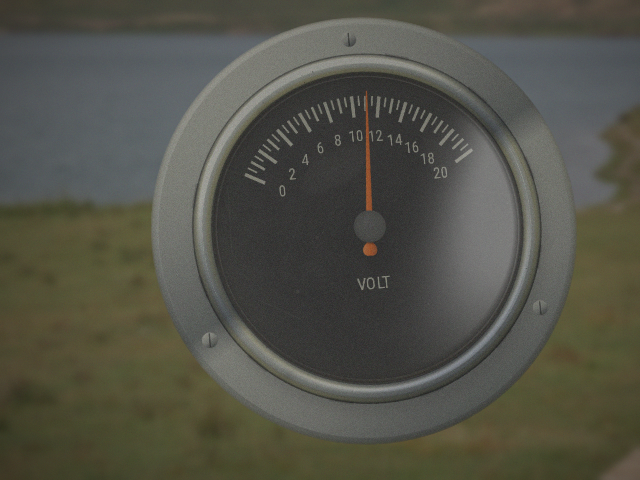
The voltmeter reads 11 V
